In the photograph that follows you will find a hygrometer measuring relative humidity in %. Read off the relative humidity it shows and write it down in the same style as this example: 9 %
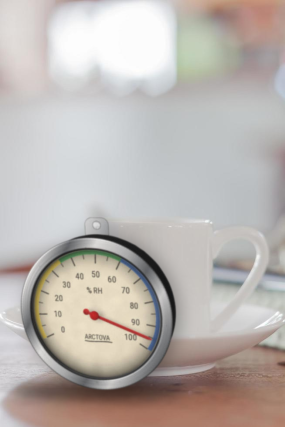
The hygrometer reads 95 %
